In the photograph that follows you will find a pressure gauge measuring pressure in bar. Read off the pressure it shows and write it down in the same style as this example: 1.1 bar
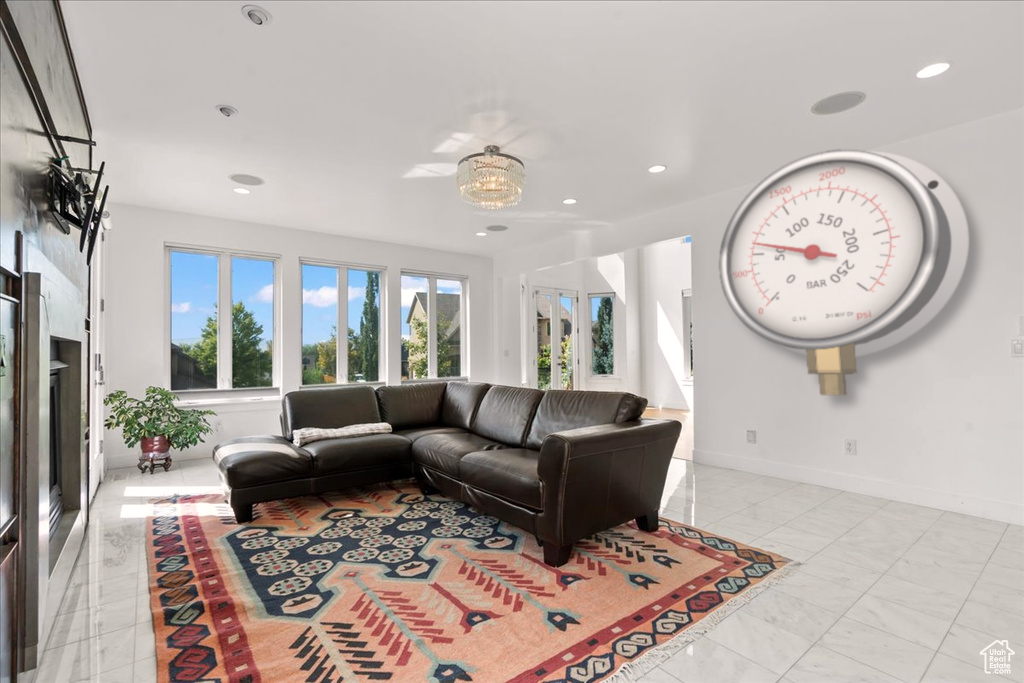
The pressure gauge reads 60 bar
